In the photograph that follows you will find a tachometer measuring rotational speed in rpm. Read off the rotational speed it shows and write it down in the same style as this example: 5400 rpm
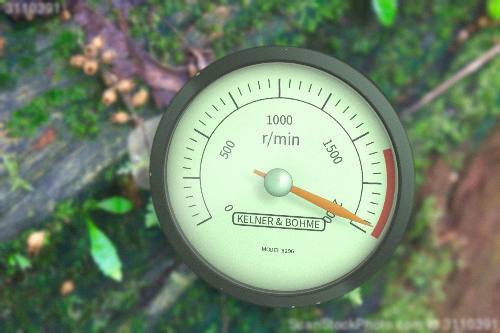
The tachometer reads 1950 rpm
